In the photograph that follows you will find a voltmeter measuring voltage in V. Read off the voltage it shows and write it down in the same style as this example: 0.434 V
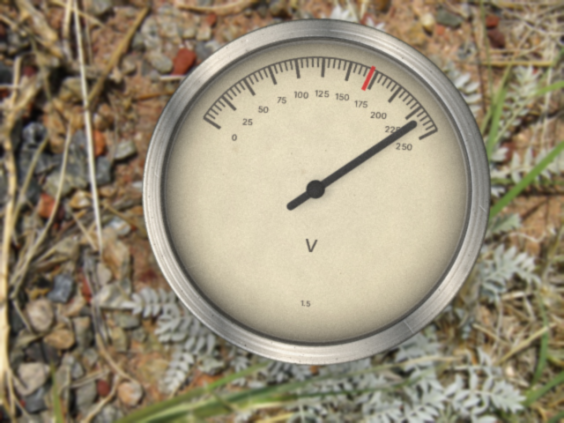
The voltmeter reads 235 V
